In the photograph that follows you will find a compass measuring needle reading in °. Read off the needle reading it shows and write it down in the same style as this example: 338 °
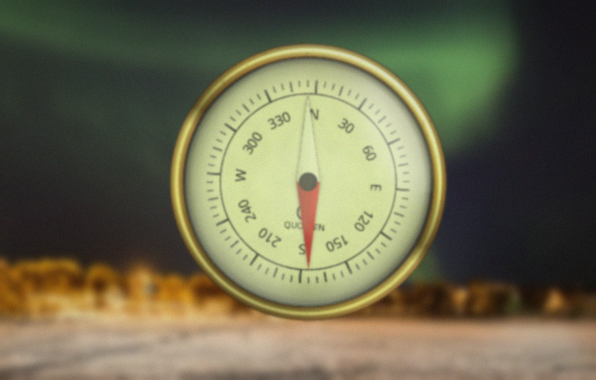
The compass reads 175 °
